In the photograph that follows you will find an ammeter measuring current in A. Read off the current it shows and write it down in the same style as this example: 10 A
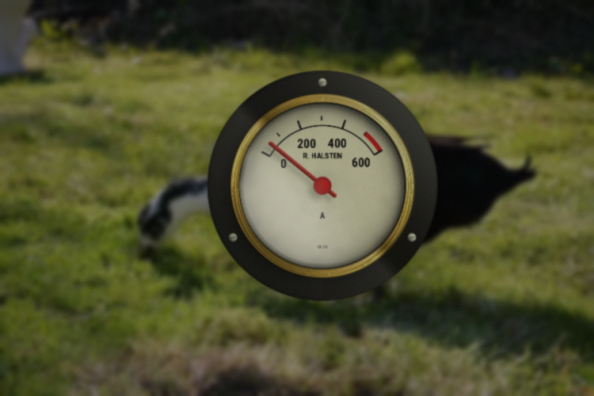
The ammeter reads 50 A
